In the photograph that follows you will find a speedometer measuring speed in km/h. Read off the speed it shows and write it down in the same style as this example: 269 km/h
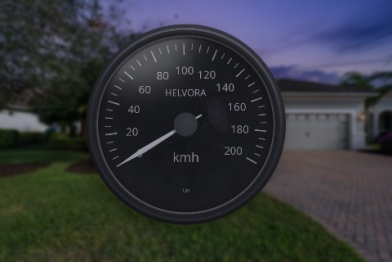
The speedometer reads 0 km/h
